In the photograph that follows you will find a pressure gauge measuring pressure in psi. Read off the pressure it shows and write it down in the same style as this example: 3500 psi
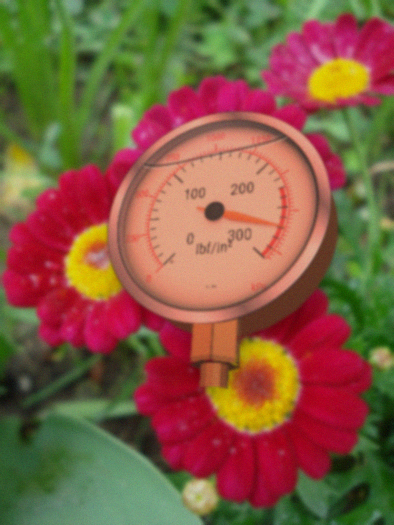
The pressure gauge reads 270 psi
